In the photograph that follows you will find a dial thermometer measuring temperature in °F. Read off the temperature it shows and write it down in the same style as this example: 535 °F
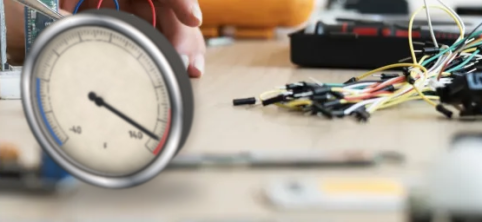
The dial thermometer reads 130 °F
